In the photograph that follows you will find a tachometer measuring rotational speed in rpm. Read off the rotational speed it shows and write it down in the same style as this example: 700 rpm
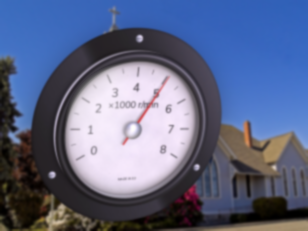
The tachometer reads 5000 rpm
